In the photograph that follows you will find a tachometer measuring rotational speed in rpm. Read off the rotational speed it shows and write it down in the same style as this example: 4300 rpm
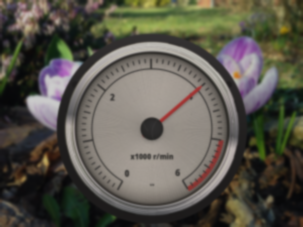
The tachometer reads 4000 rpm
